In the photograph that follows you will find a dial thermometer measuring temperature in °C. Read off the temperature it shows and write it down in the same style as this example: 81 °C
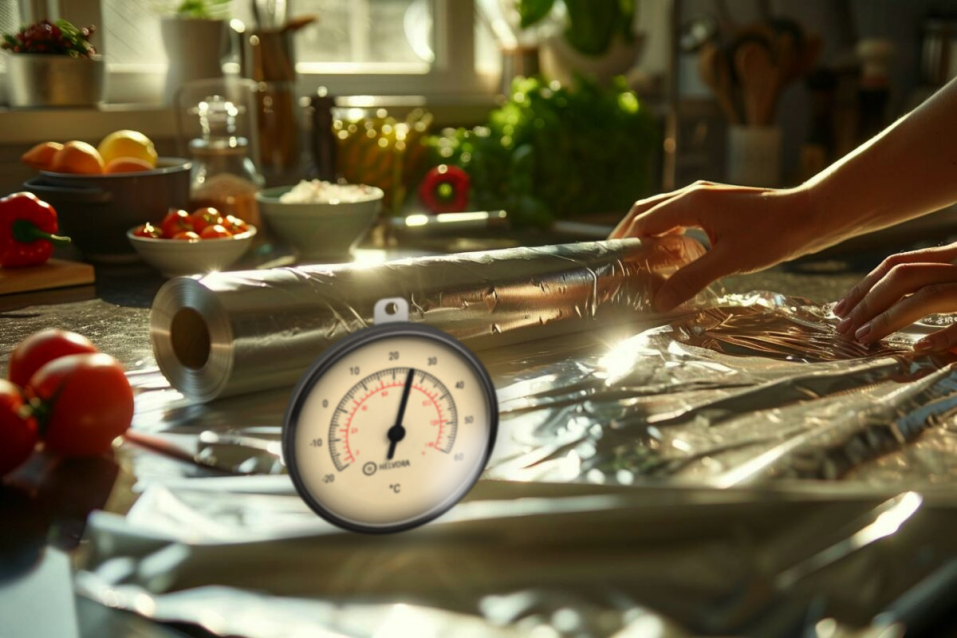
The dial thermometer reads 25 °C
